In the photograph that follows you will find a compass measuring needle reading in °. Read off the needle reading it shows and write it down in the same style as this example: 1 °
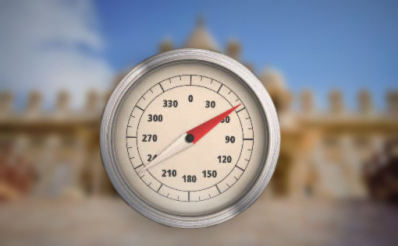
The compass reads 55 °
